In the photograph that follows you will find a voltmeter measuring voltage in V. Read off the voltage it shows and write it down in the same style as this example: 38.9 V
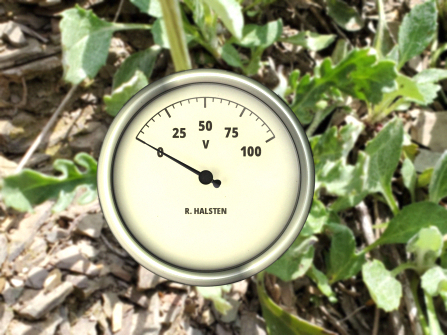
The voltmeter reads 0 V
